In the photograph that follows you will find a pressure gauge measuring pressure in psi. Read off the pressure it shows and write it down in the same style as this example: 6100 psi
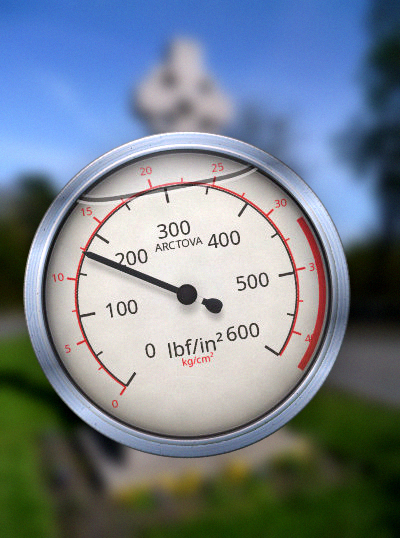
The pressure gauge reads 175 psi
